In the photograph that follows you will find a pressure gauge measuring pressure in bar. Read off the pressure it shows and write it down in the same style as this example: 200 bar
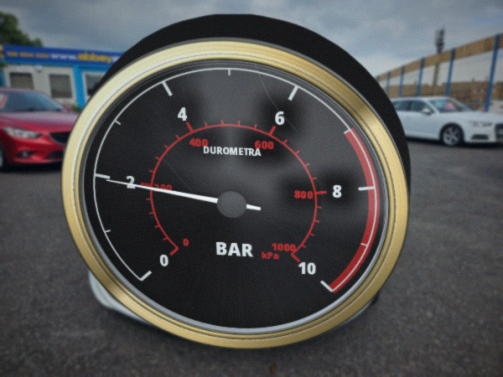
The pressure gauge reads 2 bar
